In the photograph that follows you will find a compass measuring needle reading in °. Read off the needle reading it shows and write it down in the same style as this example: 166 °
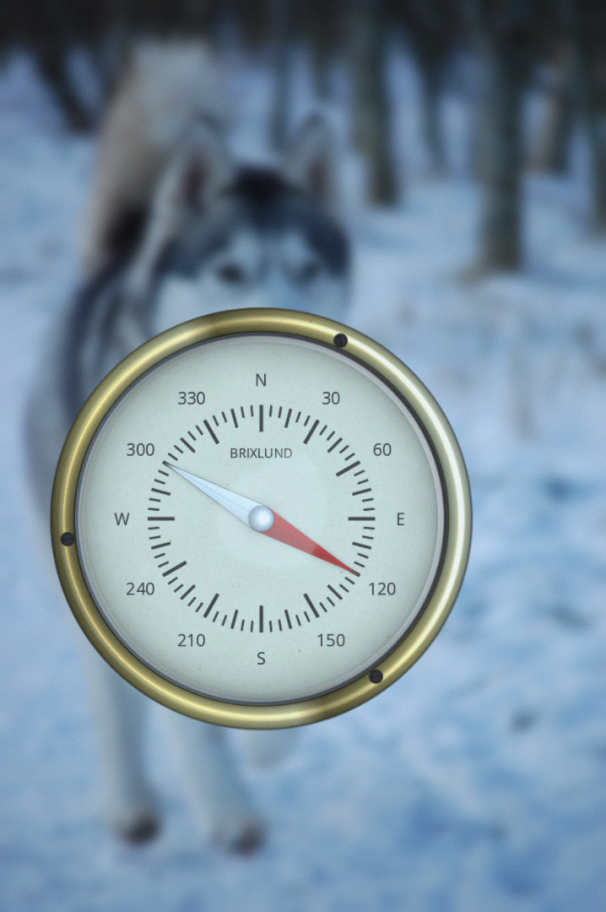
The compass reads 120 °
